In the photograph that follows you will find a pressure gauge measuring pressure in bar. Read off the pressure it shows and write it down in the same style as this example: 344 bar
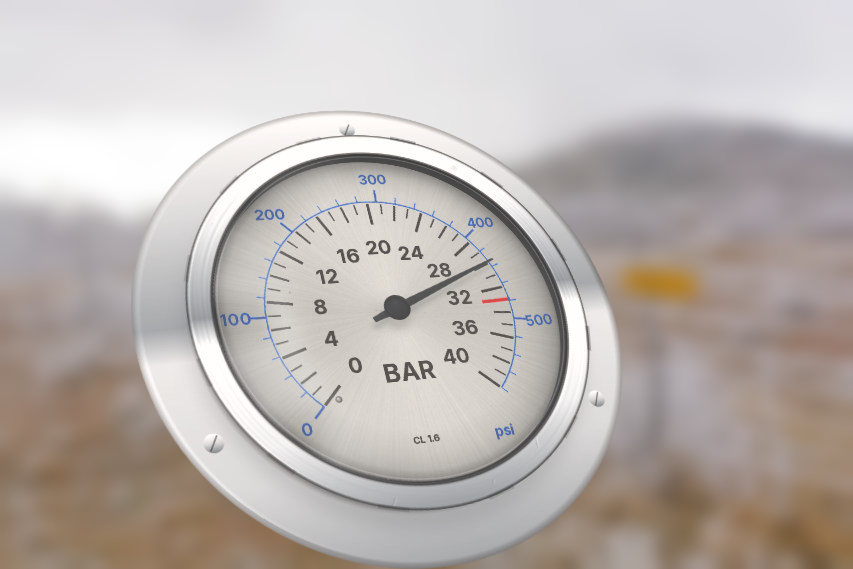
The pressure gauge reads 30 bar
